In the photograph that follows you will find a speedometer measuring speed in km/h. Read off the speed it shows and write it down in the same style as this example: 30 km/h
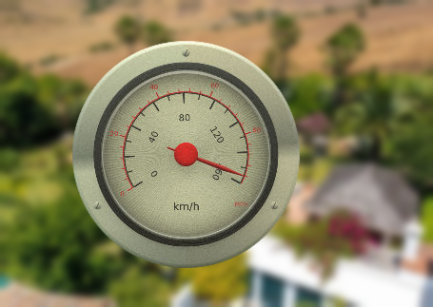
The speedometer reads 155 km/h
